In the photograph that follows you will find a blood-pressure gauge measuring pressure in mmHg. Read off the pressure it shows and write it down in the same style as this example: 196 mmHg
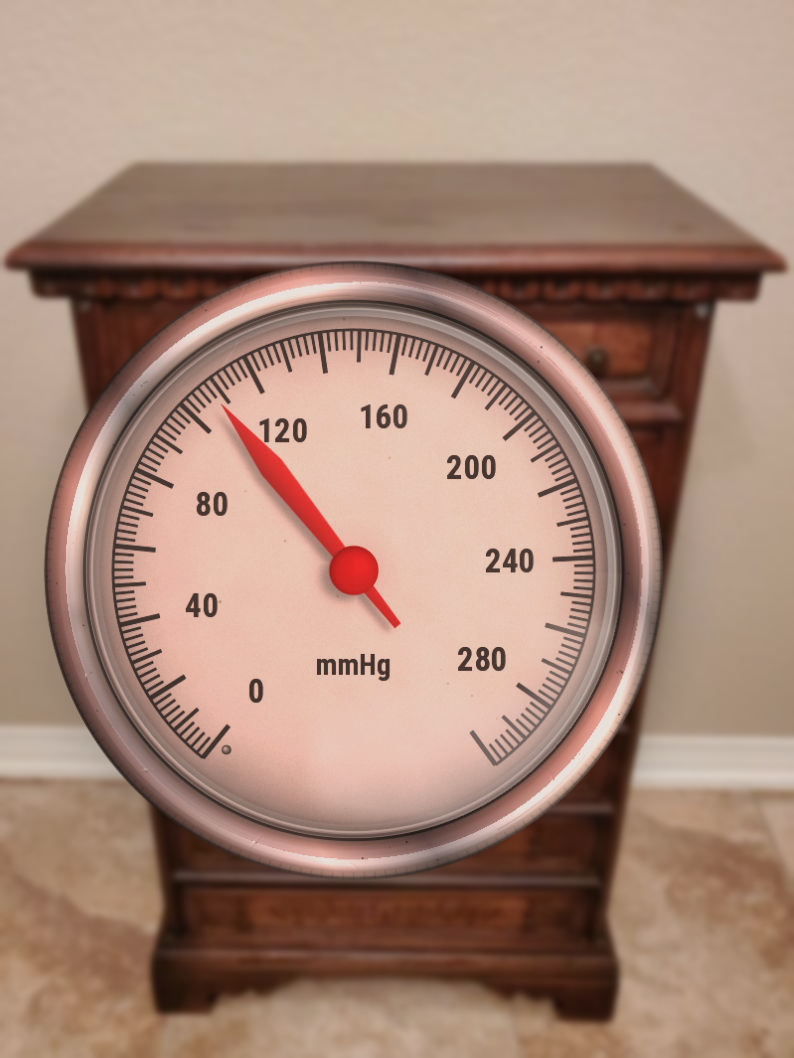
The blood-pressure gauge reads 108 mmHg
